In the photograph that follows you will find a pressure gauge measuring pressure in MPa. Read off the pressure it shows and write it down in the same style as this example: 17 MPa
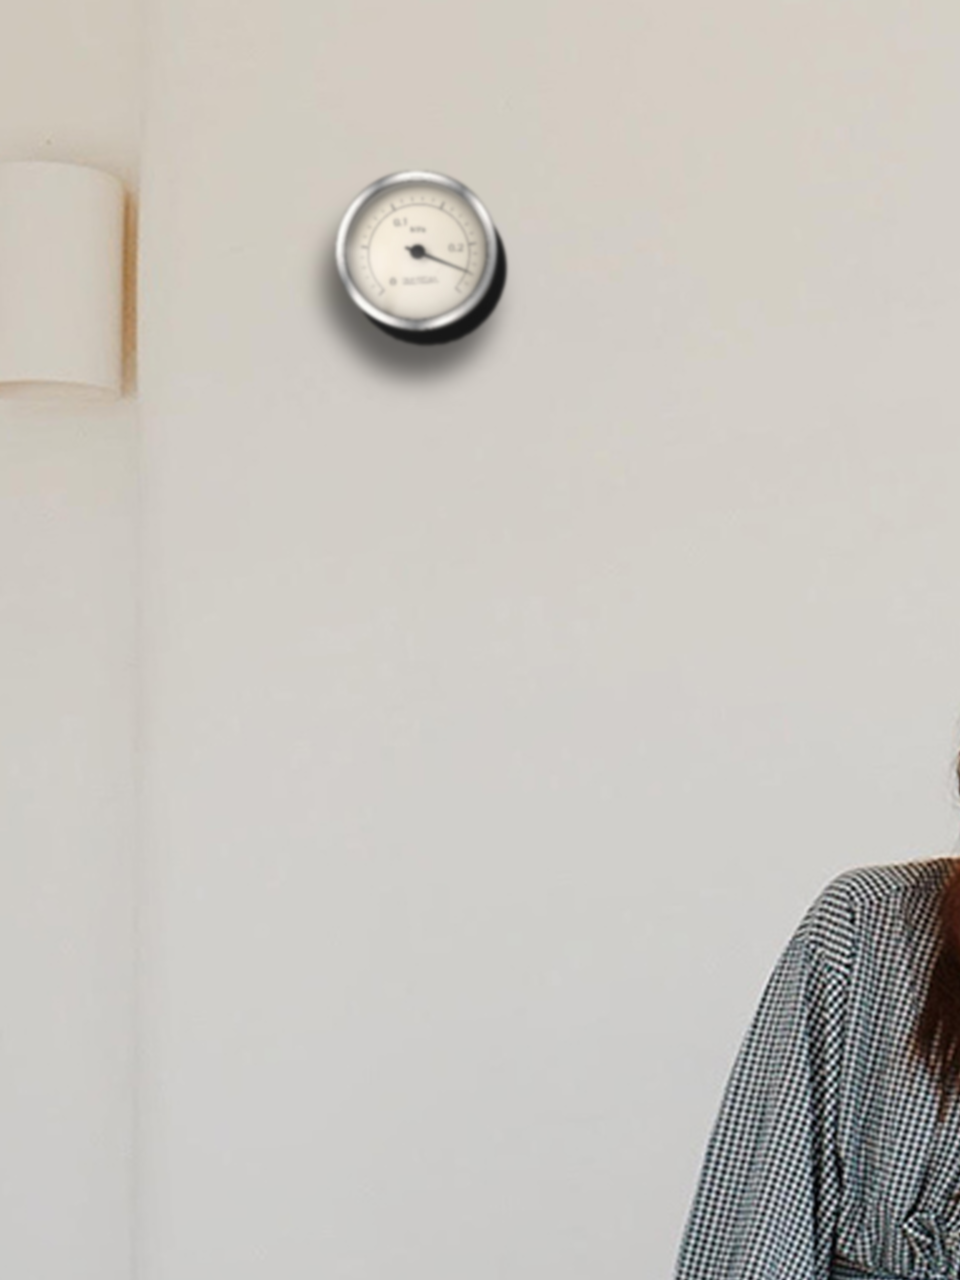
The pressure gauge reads 0.23 MPa
